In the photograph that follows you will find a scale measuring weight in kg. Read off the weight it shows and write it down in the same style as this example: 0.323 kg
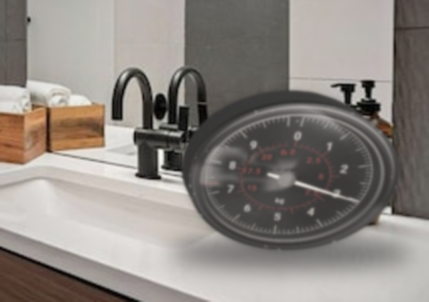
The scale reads 3 kg
